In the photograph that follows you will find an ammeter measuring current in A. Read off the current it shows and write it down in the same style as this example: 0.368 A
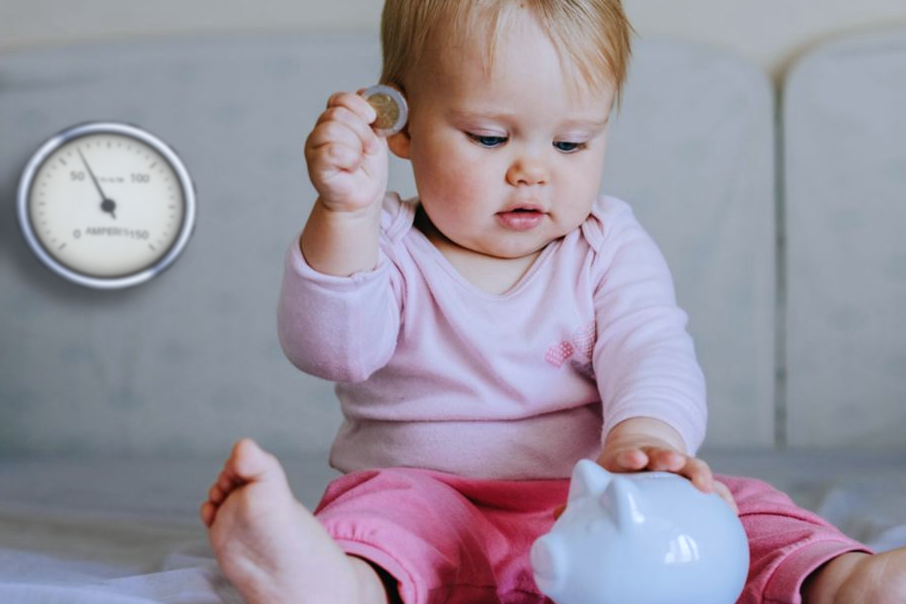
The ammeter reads 60 A
